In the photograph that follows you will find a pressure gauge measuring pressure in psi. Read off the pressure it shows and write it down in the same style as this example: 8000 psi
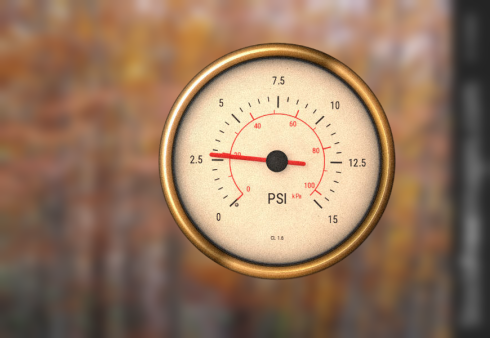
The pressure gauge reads 2.75 psi
